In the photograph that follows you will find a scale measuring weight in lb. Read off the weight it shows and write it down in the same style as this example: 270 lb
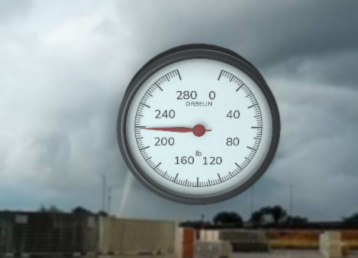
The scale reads 220 lb
